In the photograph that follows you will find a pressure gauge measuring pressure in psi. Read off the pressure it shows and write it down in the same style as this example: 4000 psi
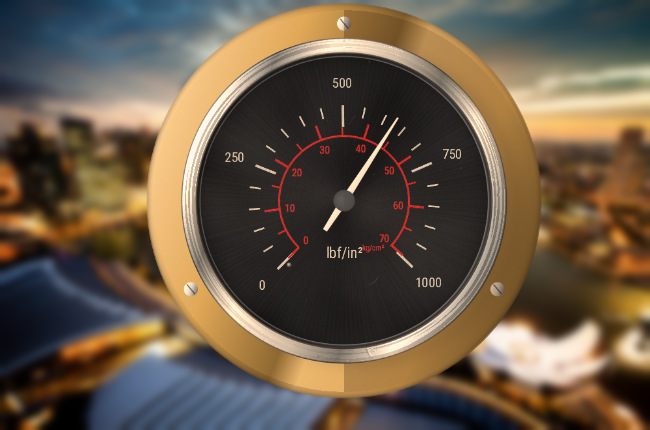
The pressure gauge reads 625 psi
